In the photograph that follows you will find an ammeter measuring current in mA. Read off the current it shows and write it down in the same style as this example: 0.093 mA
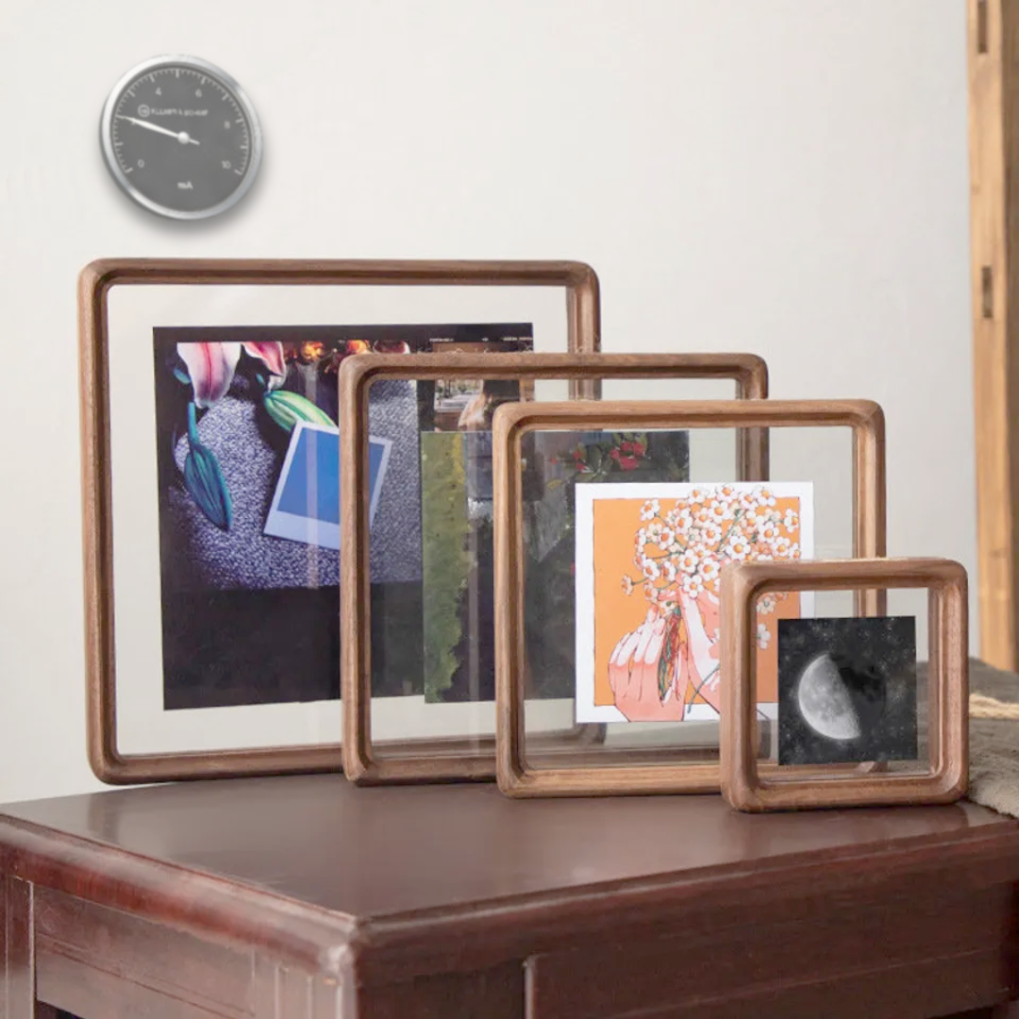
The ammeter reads 2 mA
